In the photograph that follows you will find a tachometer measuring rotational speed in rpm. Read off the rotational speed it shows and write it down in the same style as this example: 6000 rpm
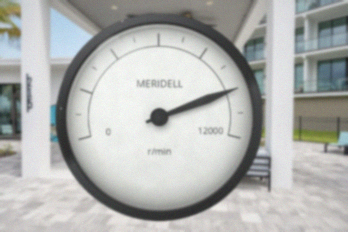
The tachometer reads 10000 rpm
